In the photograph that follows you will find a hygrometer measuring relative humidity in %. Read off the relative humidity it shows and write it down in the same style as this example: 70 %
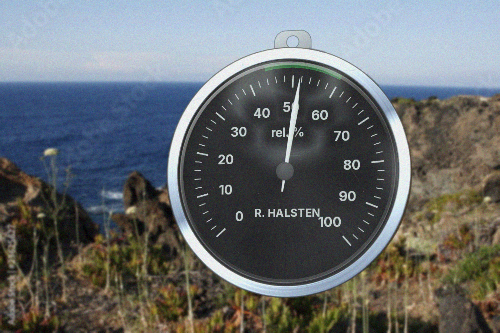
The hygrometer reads 52 %
